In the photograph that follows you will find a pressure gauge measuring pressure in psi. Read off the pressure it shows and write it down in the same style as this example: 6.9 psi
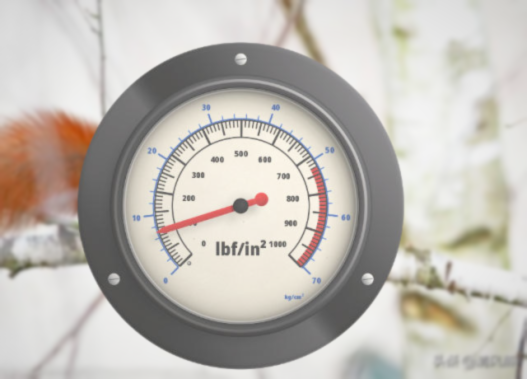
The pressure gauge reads 100 psi
